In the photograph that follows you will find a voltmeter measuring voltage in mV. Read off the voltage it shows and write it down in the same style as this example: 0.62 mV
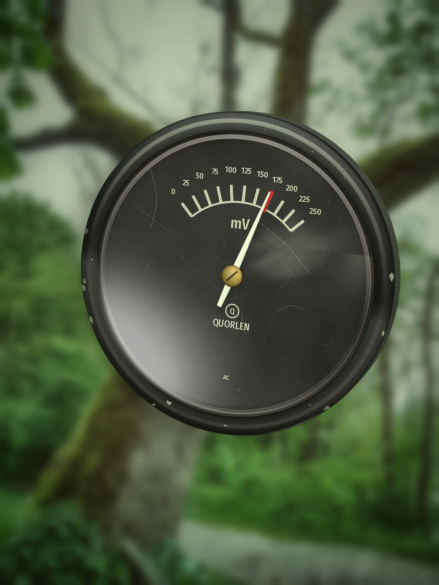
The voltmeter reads 175 mV
